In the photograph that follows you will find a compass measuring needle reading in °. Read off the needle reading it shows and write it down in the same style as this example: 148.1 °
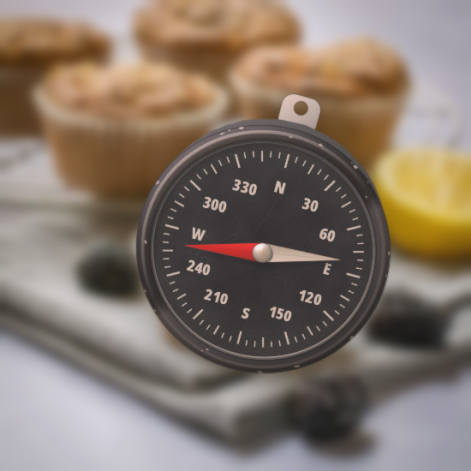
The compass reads 260 °
